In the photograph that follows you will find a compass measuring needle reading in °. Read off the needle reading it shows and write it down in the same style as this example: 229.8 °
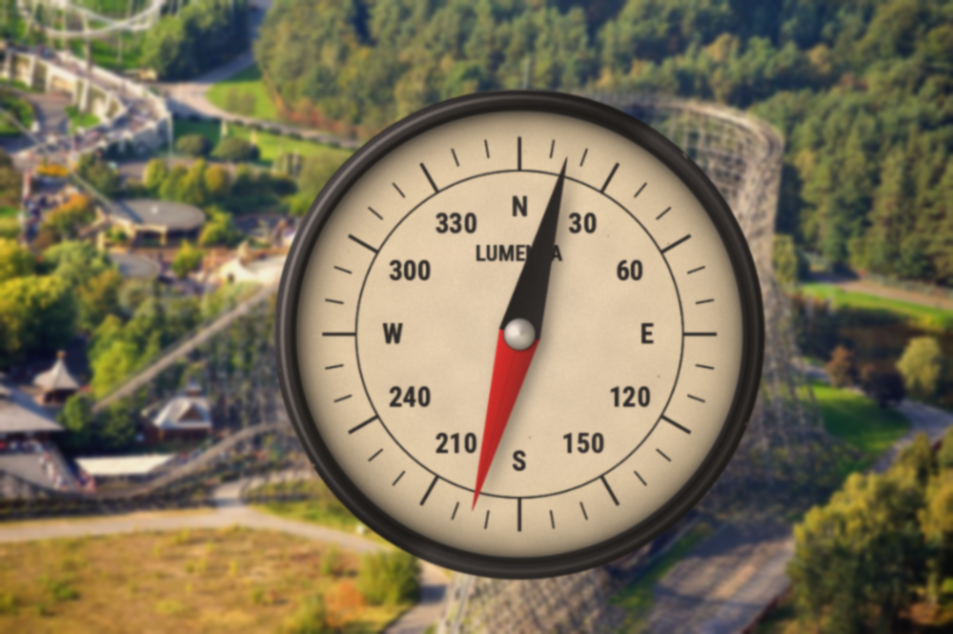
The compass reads 195 °
